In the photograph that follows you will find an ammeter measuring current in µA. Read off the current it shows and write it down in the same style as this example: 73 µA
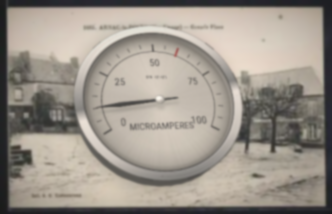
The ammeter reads 10 µA
